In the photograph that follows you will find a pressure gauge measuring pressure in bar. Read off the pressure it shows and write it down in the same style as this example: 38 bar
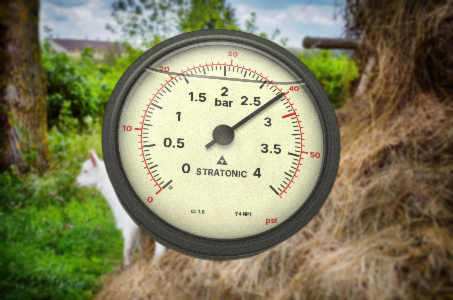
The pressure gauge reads 2.75 bar
